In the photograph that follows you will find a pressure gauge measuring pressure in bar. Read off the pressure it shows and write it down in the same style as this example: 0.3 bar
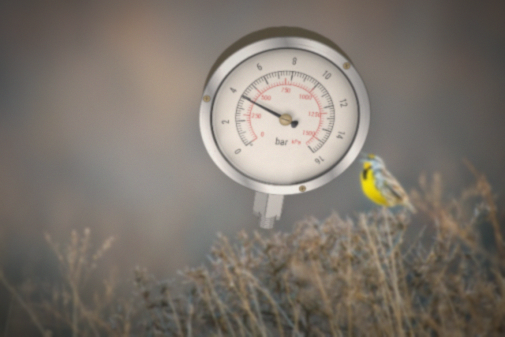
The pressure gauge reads 4 bar
